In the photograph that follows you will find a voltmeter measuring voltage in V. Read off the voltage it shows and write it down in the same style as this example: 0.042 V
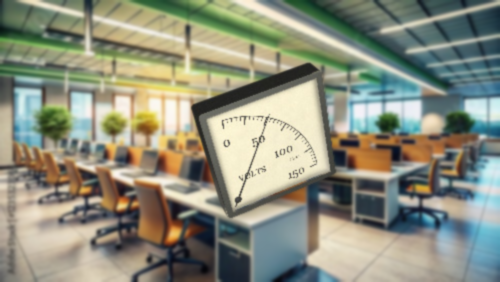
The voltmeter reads 50 V
